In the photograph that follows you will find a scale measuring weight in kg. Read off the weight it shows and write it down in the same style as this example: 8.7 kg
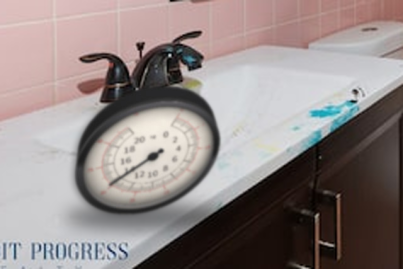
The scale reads 14 kg
